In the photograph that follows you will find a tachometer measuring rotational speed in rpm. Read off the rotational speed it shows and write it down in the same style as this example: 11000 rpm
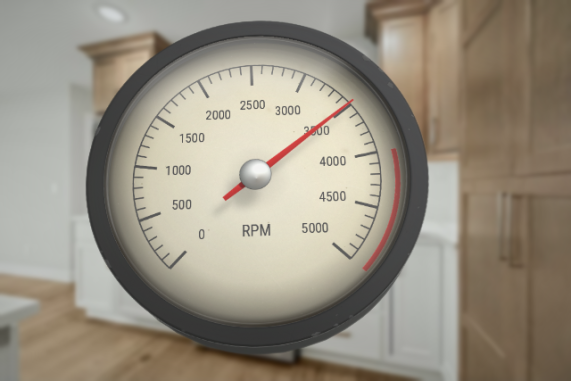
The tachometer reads 3500 rpm
